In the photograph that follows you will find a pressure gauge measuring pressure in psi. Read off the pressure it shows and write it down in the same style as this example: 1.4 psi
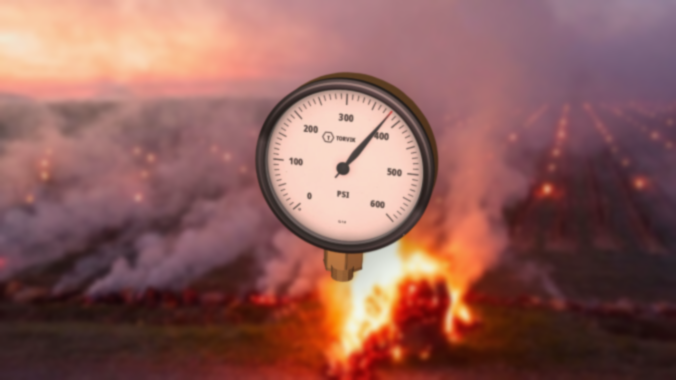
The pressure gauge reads 380 psi
